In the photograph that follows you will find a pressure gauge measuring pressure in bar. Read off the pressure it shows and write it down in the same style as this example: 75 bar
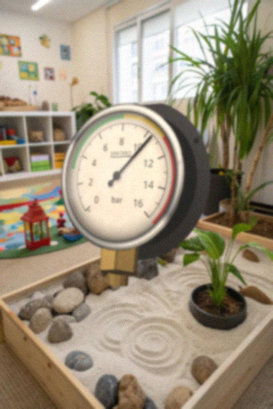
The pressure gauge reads 10.5 bar
